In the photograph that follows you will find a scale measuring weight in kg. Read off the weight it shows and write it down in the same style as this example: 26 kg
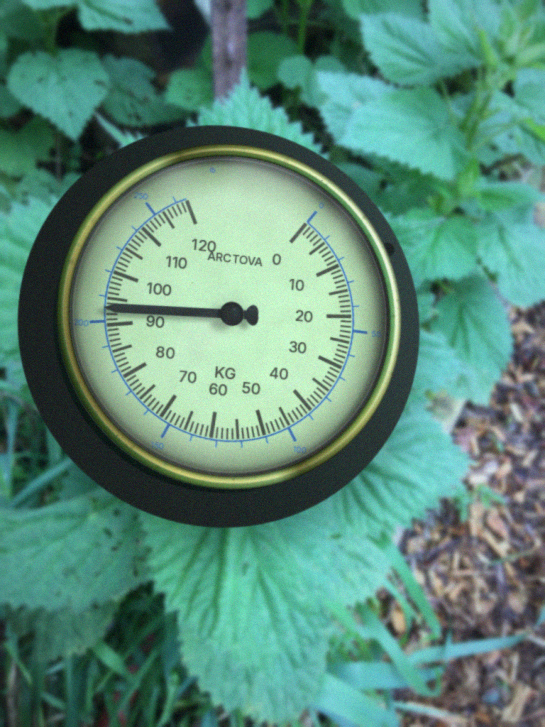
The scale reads 93 kg
